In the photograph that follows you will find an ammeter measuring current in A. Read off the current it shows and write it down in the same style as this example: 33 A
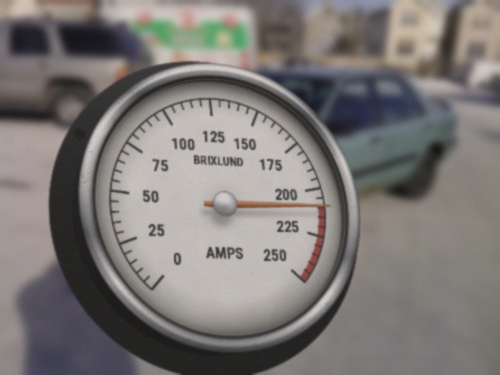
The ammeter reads 210 A
